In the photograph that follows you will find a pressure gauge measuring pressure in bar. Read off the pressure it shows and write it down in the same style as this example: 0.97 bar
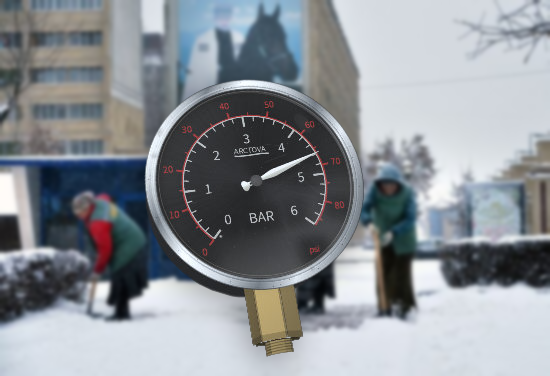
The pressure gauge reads 4.6 bar
